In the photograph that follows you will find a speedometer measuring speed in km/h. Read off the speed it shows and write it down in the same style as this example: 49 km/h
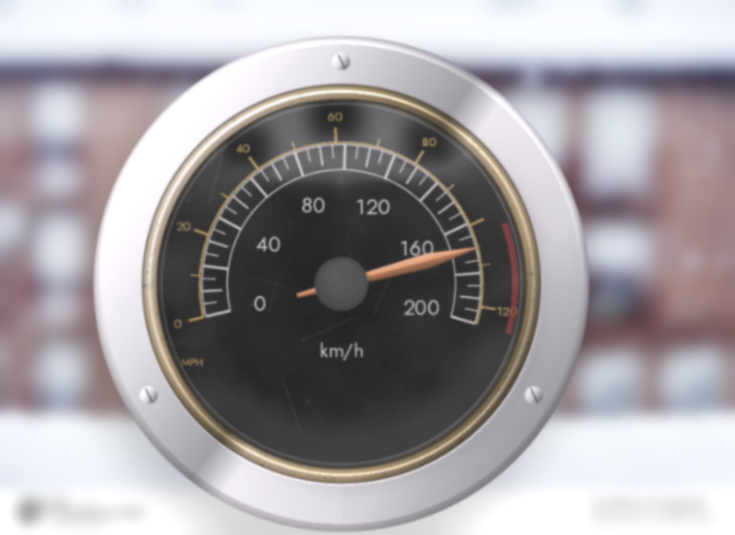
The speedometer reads 170 km/h
